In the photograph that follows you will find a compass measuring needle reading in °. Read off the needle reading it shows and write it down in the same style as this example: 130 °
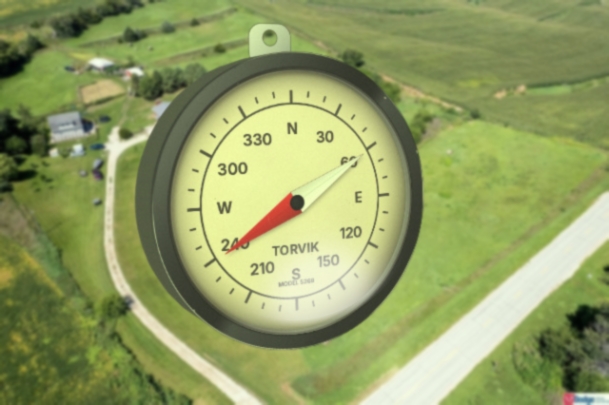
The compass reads 240 °
